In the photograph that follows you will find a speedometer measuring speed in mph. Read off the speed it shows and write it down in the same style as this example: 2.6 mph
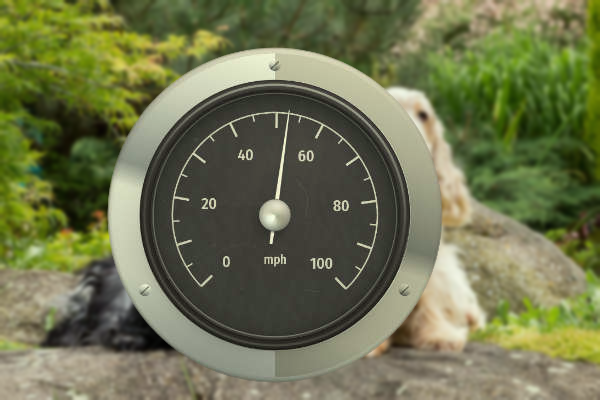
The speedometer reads 52.5 mph
